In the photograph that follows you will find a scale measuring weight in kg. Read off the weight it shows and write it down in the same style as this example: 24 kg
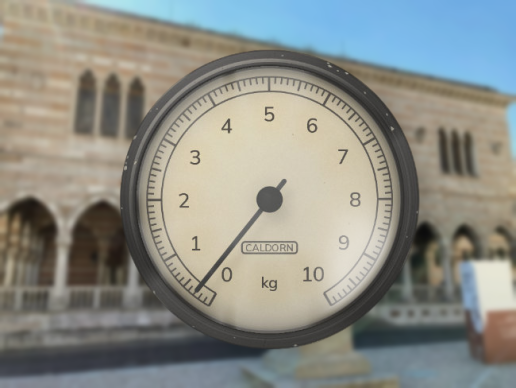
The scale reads 0.3 kg
